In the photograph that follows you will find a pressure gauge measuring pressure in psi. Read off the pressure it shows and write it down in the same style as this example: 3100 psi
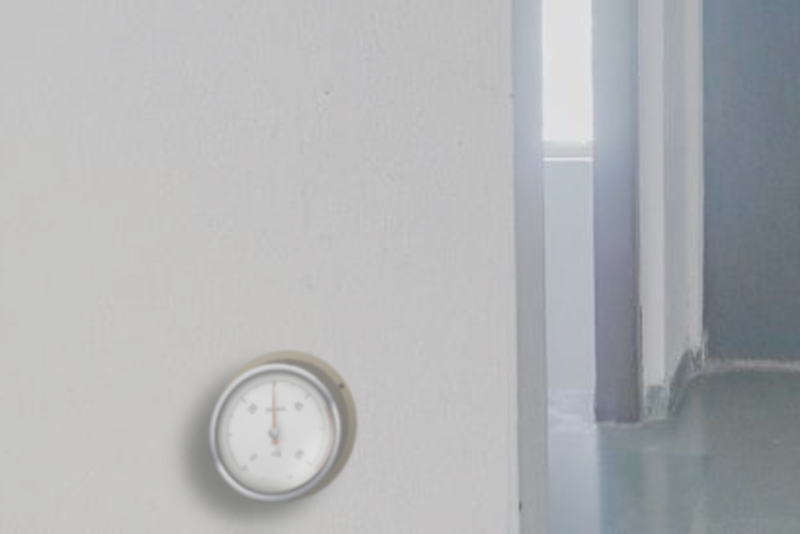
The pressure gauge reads 30 psi
